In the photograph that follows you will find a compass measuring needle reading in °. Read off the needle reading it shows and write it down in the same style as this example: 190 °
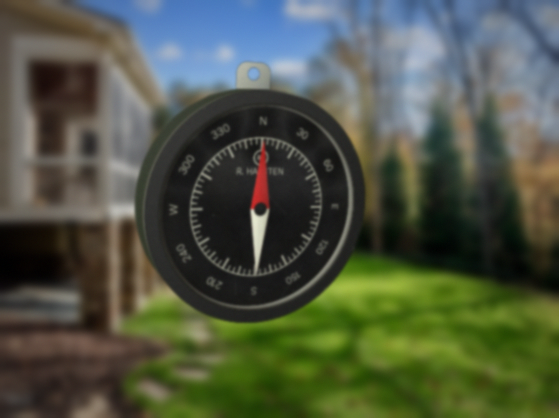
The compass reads 0 °
